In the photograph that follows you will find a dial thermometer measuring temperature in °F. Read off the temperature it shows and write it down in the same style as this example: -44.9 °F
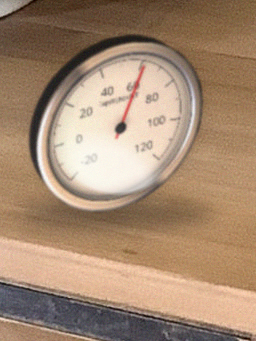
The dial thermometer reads 60 °F
